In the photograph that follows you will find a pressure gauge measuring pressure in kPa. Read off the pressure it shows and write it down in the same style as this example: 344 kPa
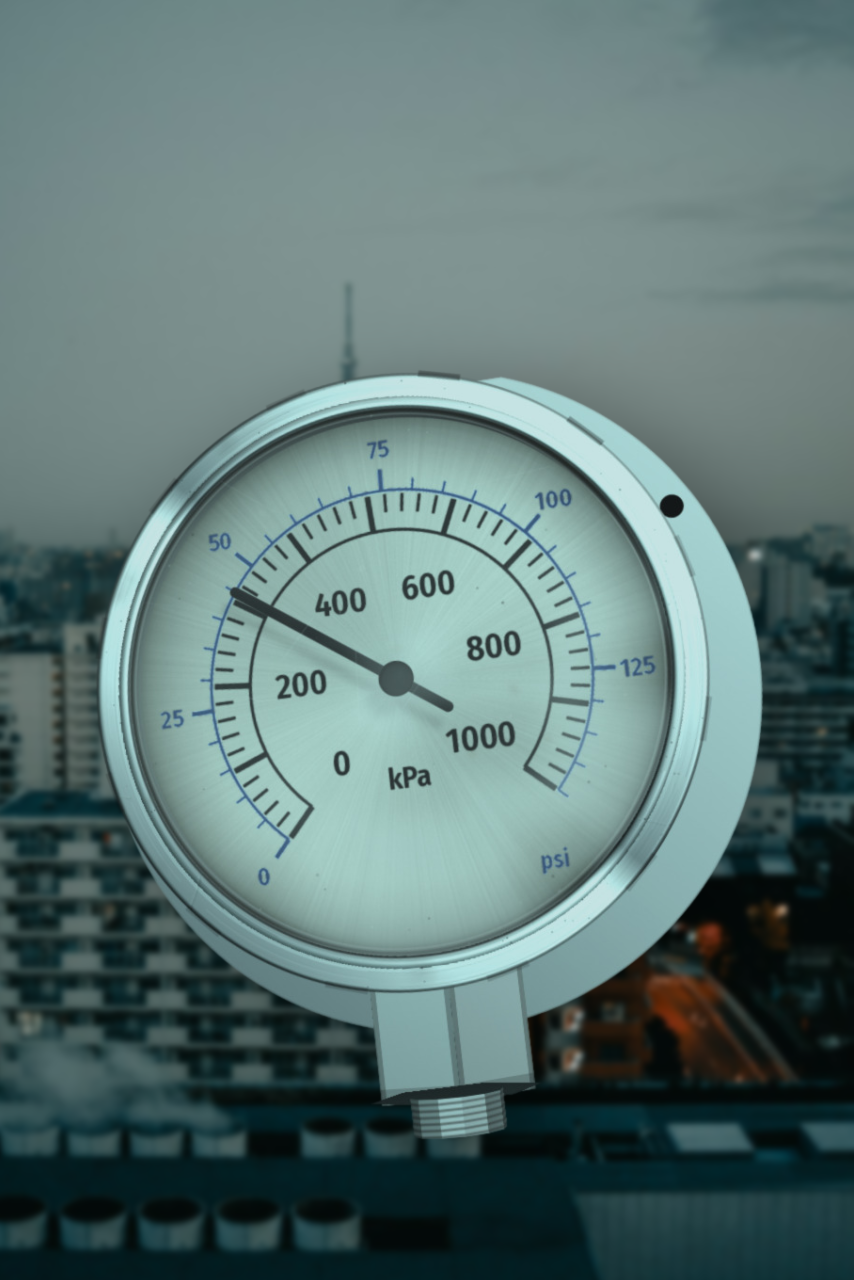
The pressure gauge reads 310 kPa
